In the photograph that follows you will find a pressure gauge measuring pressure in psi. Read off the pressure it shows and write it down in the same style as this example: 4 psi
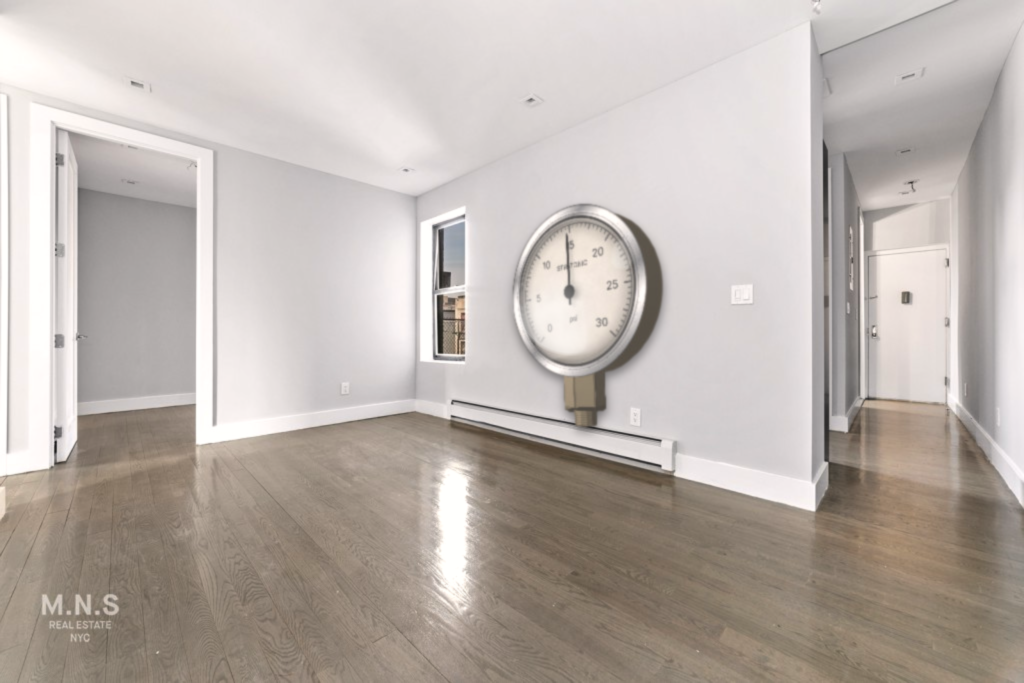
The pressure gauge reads 15 psi
